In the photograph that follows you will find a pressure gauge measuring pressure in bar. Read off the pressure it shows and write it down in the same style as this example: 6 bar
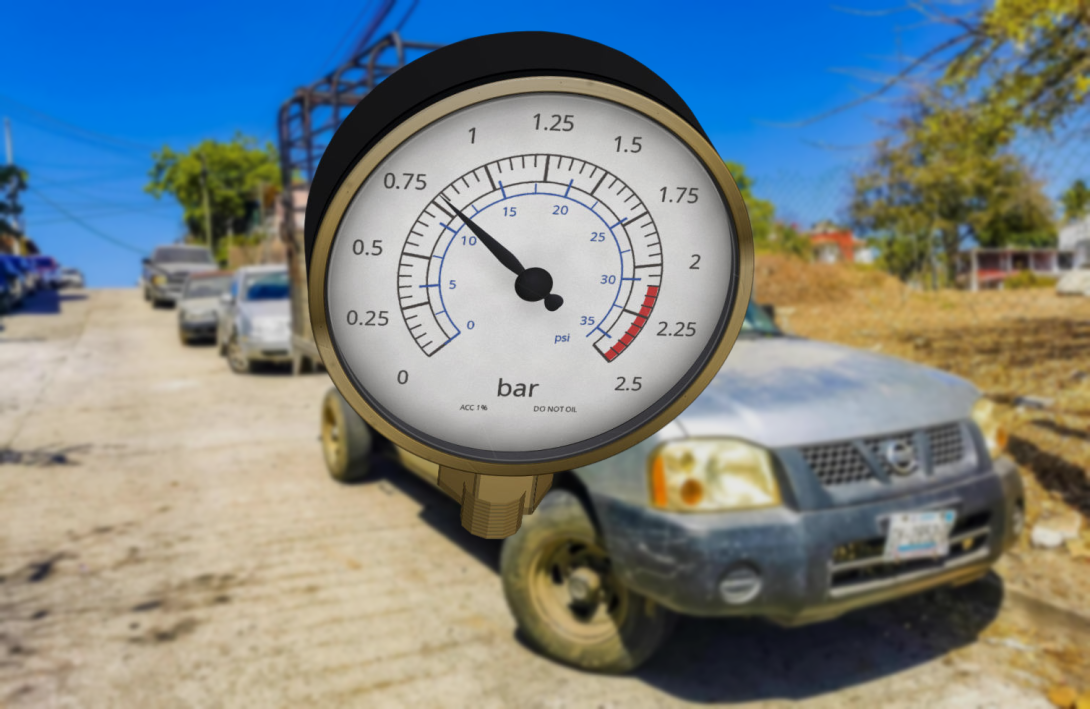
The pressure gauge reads 0.8 bar
